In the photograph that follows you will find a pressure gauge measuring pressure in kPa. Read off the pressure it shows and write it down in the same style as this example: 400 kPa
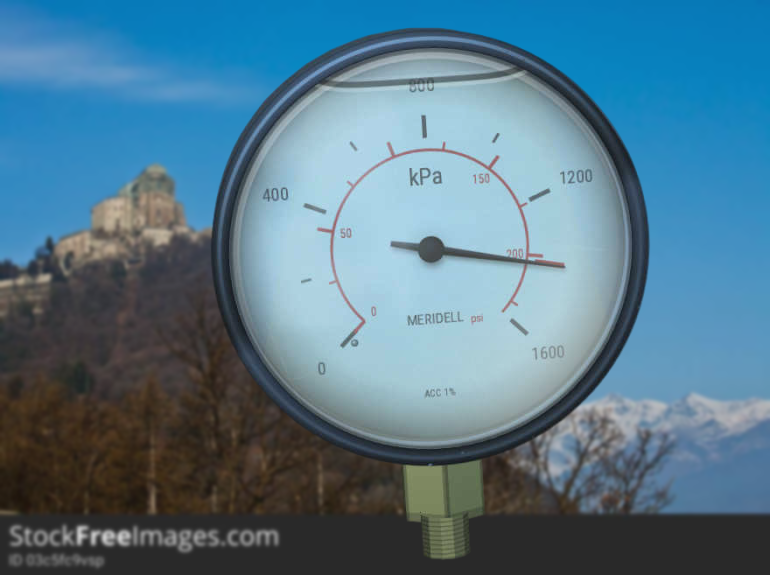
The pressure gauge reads 1400 kPa
